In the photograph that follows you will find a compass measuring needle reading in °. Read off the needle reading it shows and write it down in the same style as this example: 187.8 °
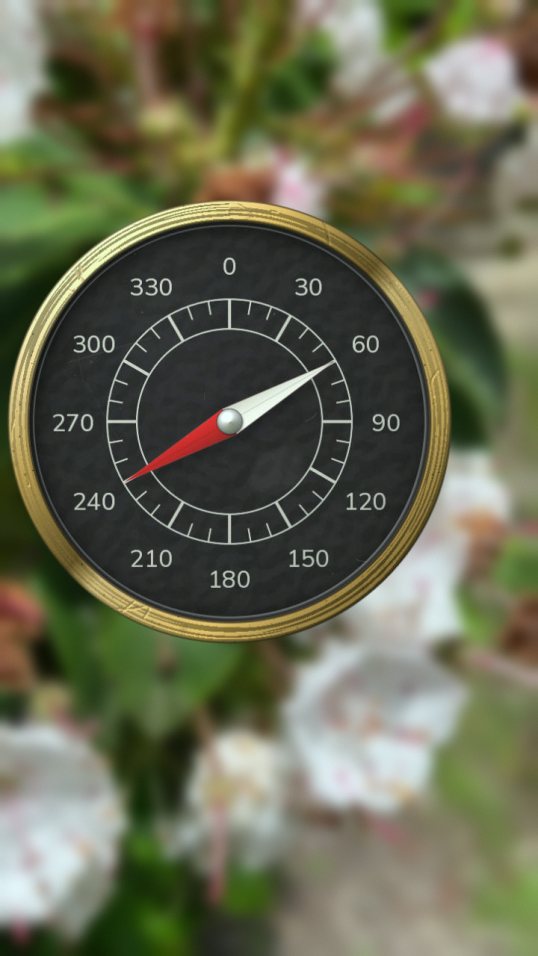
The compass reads 240 °
